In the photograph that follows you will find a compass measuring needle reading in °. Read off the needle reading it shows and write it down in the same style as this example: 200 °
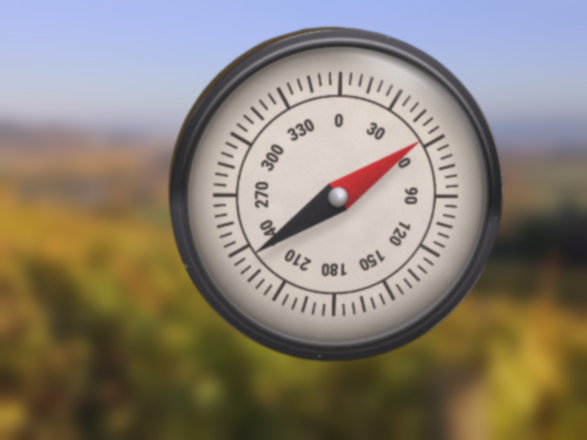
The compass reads 55 °
